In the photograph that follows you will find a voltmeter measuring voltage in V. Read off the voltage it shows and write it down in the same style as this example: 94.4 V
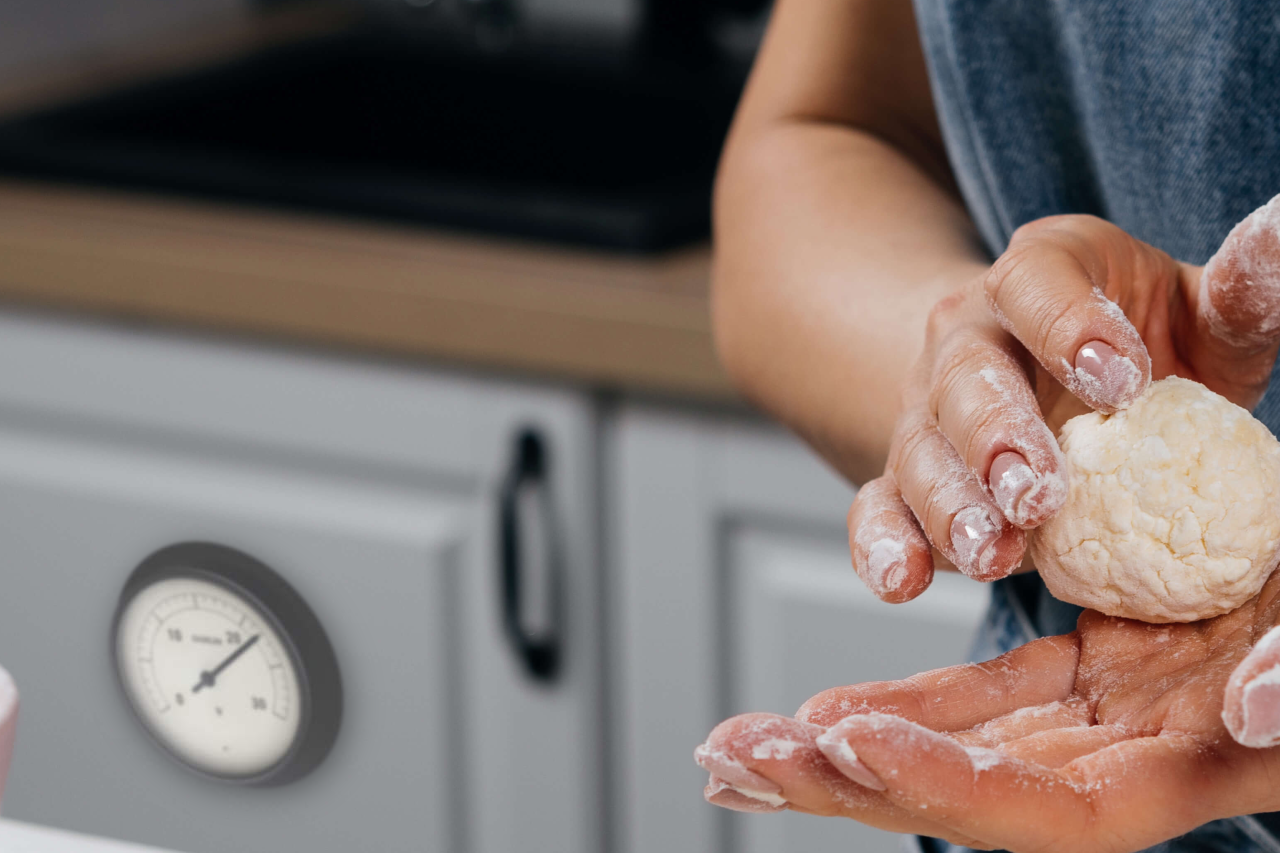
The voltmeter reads 22 V
